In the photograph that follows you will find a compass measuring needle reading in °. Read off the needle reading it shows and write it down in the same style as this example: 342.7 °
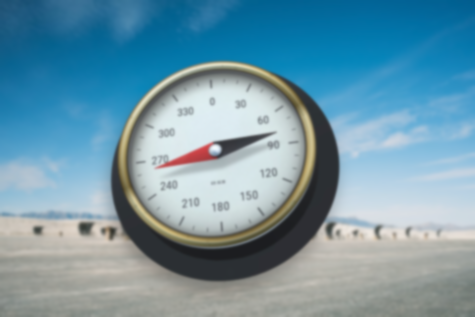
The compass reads 260 °
